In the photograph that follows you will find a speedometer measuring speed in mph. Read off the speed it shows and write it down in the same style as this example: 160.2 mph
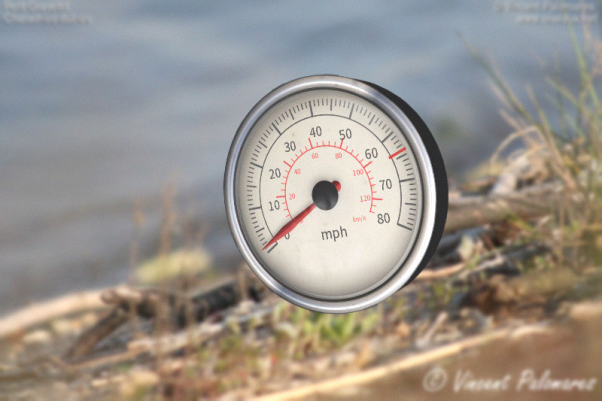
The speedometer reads 1 mph
